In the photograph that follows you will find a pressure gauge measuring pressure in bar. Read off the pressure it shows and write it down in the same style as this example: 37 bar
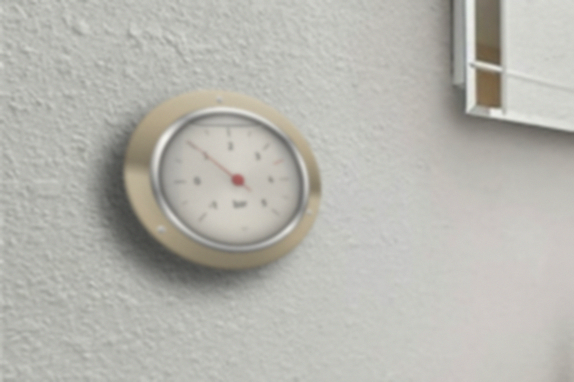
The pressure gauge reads 1 bar
